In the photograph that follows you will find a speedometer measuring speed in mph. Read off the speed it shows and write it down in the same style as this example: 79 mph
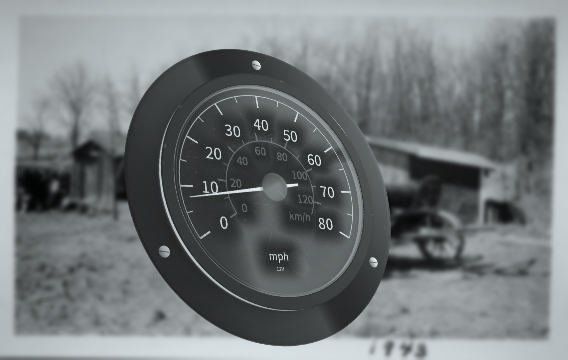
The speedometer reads 7.5 mph
